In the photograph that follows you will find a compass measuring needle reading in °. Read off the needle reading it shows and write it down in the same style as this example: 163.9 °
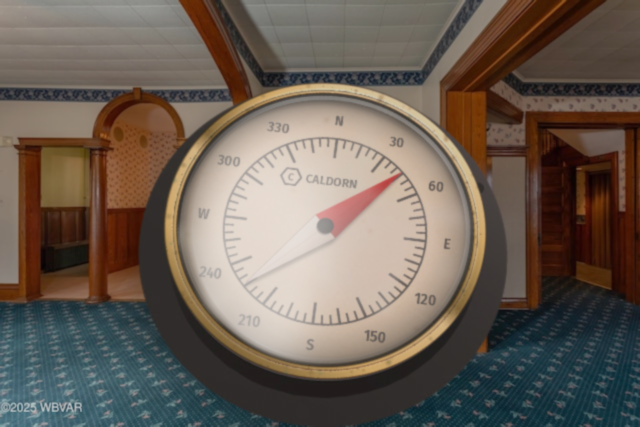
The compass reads 45 °
